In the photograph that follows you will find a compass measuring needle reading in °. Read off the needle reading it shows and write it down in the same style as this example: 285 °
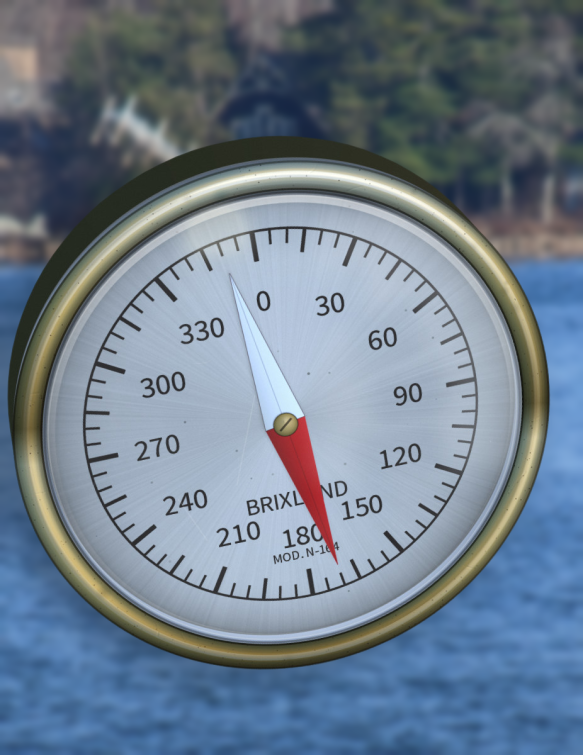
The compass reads 170 °
